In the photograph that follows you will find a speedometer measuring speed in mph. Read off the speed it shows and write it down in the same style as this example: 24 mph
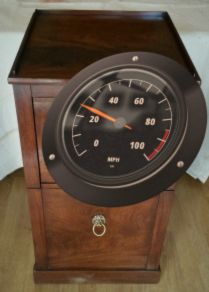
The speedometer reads 25 mph
